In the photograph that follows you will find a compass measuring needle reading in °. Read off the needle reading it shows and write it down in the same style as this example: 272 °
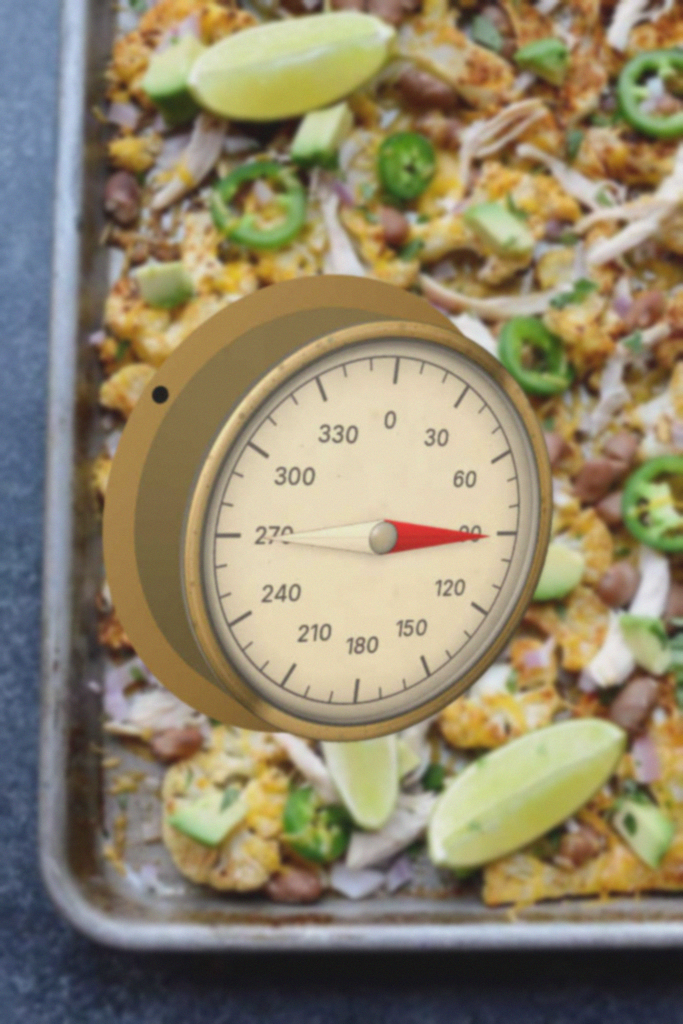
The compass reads 90 °
